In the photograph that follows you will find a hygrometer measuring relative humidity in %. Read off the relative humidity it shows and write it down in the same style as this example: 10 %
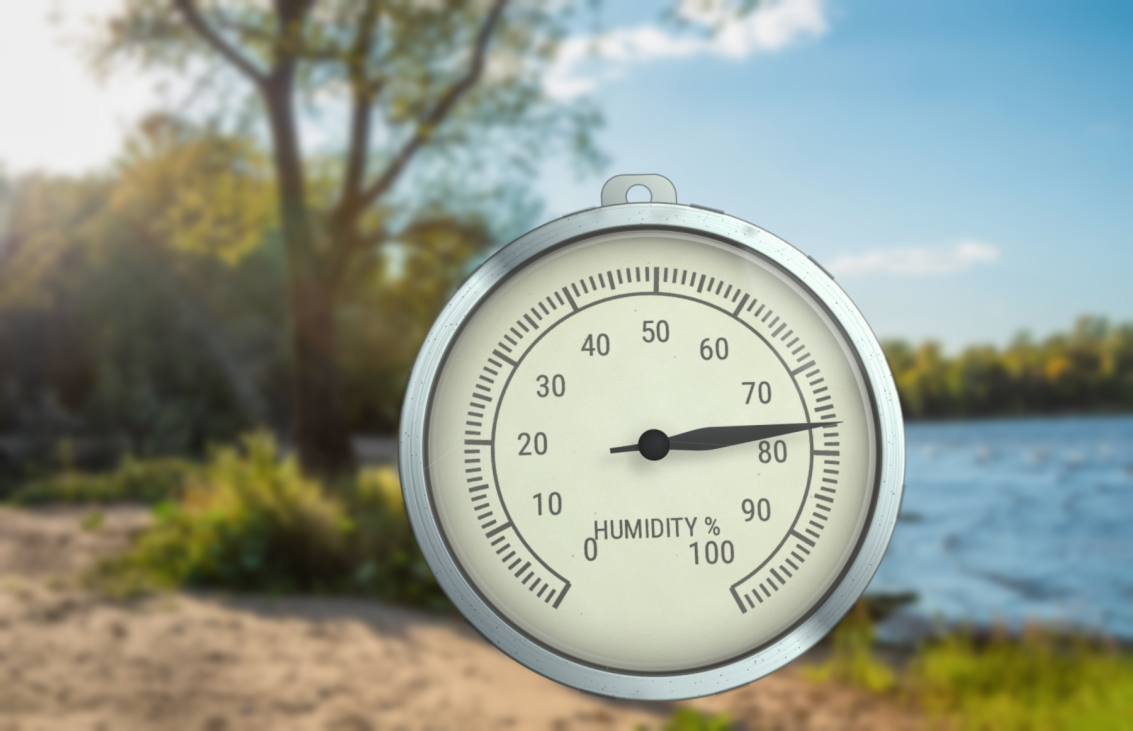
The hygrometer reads 77 %
